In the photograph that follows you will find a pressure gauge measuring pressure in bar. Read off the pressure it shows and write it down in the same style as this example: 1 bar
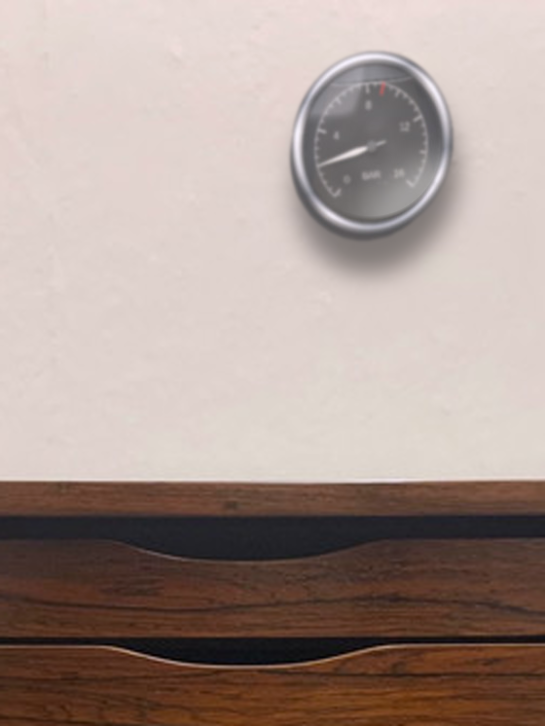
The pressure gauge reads 2 bar
